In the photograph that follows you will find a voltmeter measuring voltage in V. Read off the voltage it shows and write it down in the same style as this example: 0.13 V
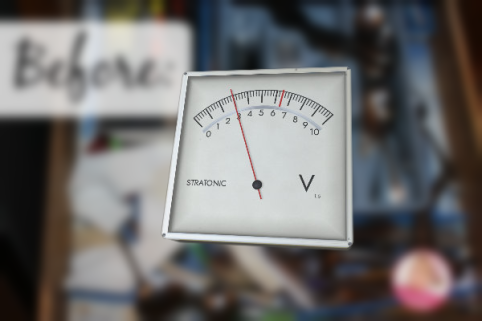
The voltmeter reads 3 V
